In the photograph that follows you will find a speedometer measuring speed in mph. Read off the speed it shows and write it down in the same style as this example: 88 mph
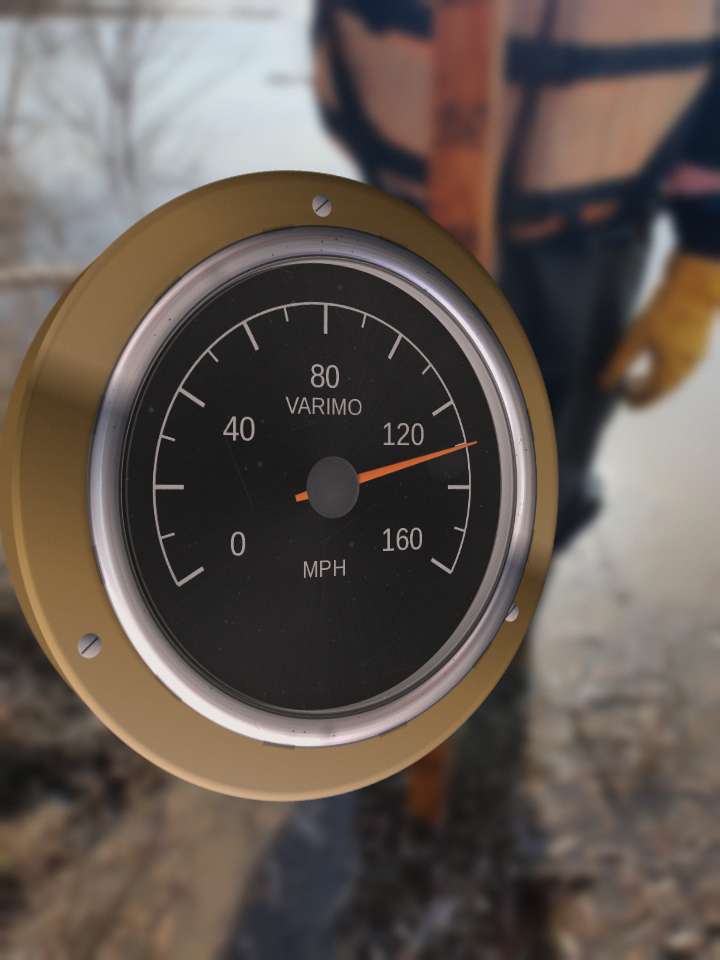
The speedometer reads 130 mph
